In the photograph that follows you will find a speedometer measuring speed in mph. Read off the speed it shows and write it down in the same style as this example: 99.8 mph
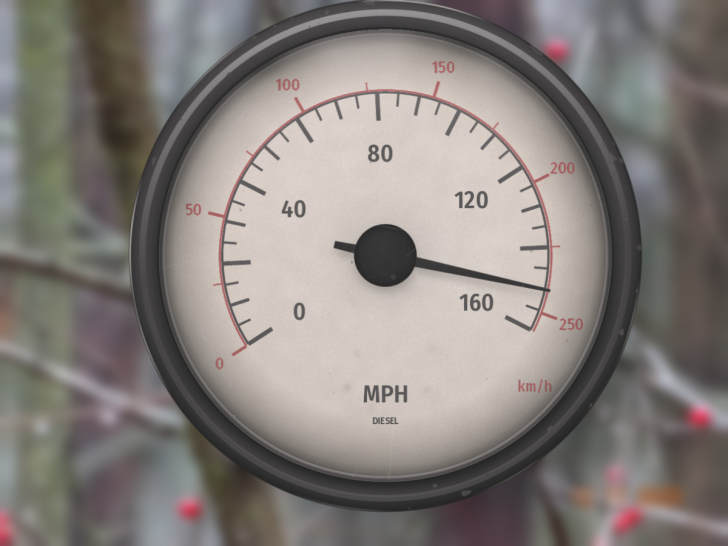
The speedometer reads 150 mph
